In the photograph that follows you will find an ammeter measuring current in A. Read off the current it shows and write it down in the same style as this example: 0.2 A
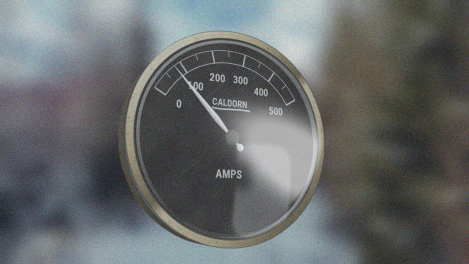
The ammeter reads 75 A
